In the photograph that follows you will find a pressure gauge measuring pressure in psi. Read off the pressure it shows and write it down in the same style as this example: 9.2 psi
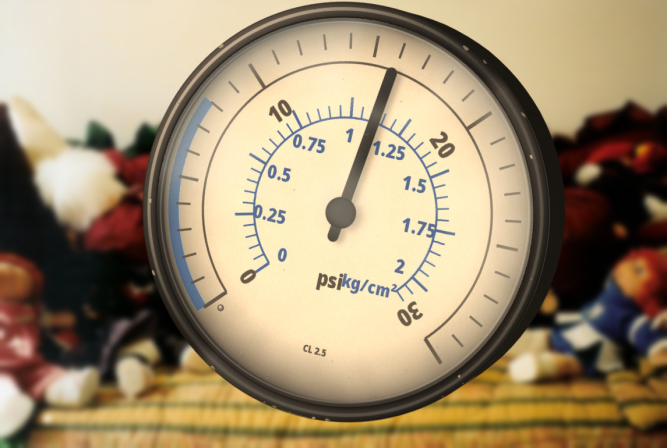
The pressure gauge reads 16 psi
